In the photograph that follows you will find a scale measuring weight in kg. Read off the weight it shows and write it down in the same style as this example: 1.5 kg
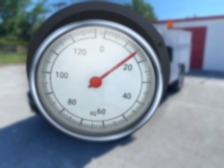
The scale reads 15 kg
